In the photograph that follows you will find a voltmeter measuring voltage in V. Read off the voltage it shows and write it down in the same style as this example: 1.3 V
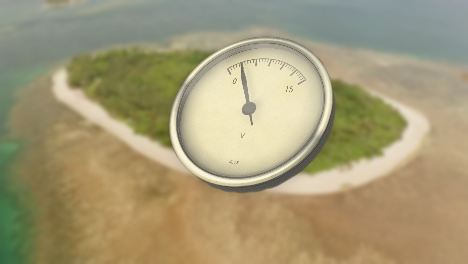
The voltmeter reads 2.5 V
